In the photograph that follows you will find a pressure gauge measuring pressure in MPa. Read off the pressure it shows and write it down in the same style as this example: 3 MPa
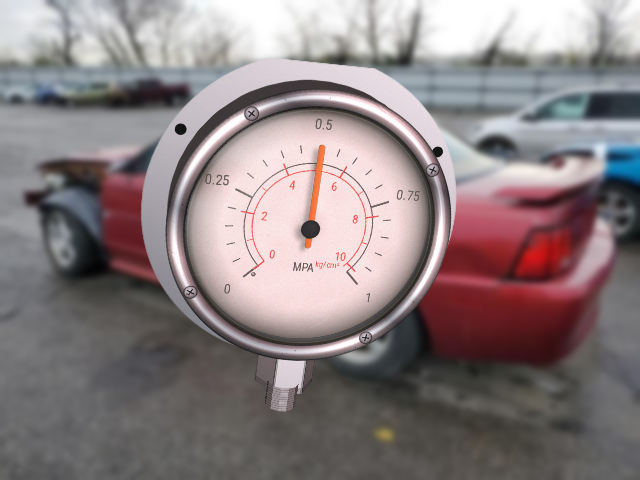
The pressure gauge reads 0.5 MPa
